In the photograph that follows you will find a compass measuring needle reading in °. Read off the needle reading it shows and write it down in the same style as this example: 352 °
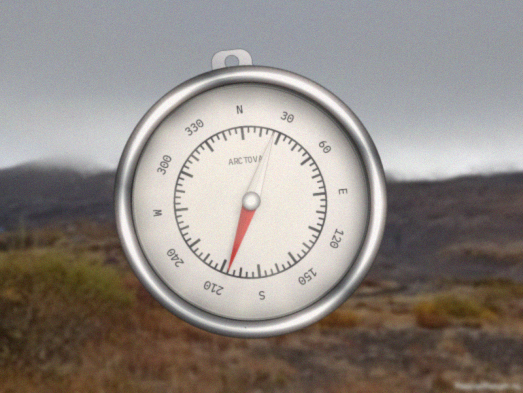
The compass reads 205 °
